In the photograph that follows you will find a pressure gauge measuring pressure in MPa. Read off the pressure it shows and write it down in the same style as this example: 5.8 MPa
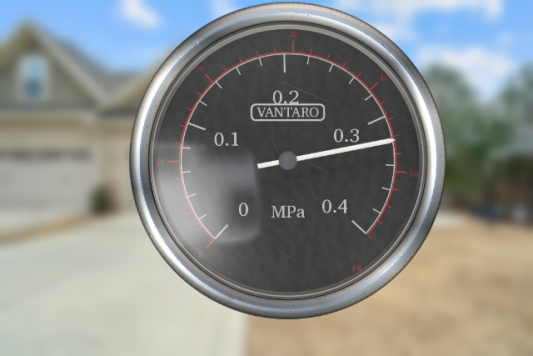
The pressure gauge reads 0.32 MPa
